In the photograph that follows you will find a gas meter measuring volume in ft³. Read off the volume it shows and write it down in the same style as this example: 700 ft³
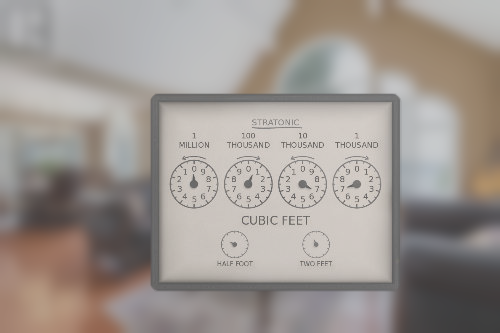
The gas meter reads 6700 ft³
